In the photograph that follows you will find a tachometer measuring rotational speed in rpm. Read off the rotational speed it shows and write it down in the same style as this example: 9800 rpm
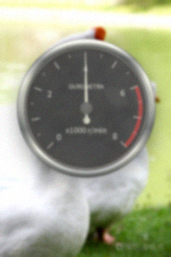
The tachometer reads 4000 rpm
